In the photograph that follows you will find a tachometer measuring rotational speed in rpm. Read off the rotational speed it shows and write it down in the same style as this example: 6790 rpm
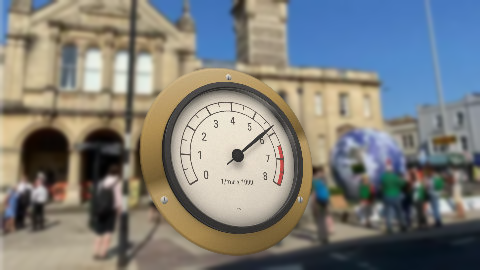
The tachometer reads 5750 rpm
